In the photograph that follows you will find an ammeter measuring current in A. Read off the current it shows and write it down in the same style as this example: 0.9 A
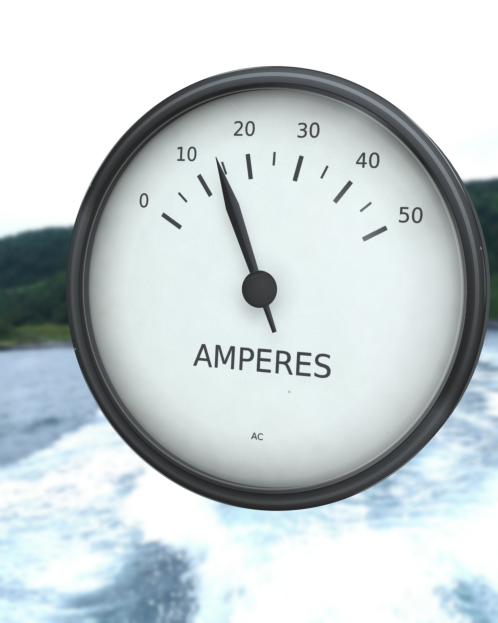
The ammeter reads 15 A
